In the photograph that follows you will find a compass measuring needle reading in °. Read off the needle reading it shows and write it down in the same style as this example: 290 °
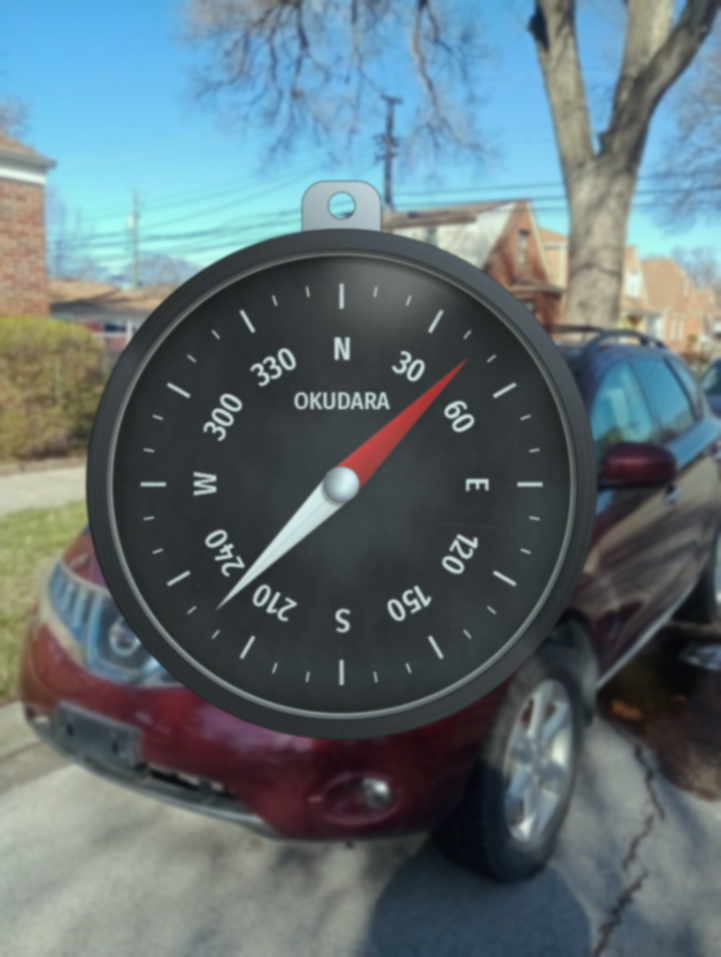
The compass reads 45 °
